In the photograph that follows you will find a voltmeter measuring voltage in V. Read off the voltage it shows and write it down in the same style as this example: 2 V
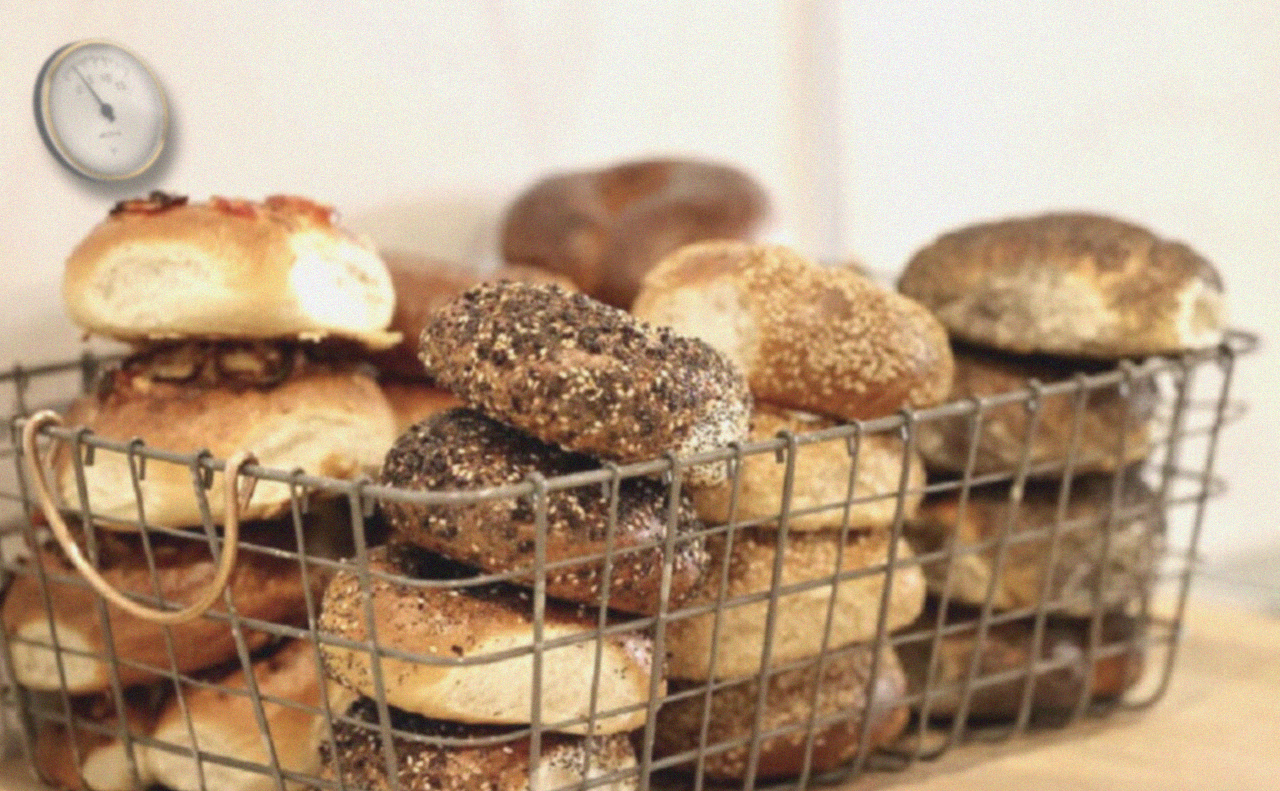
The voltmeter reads 2.5 V
